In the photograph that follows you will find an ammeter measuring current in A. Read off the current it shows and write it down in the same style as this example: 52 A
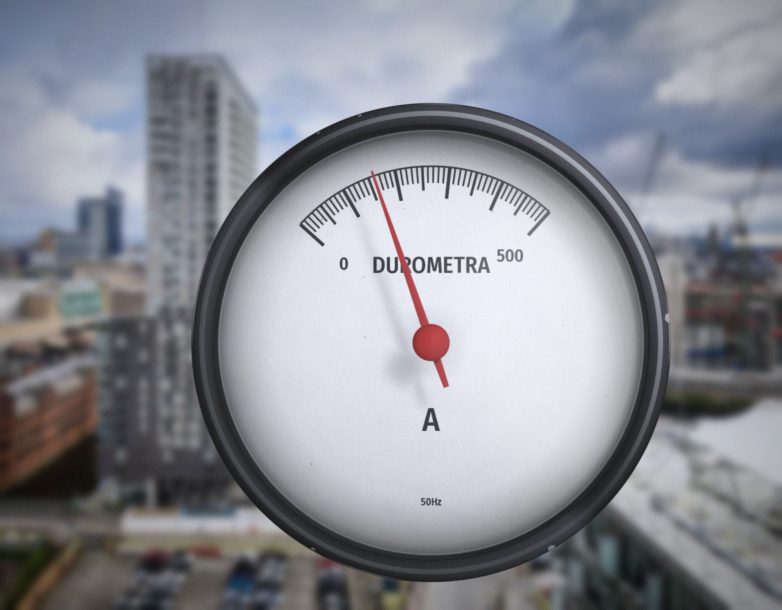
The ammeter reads 160 A
